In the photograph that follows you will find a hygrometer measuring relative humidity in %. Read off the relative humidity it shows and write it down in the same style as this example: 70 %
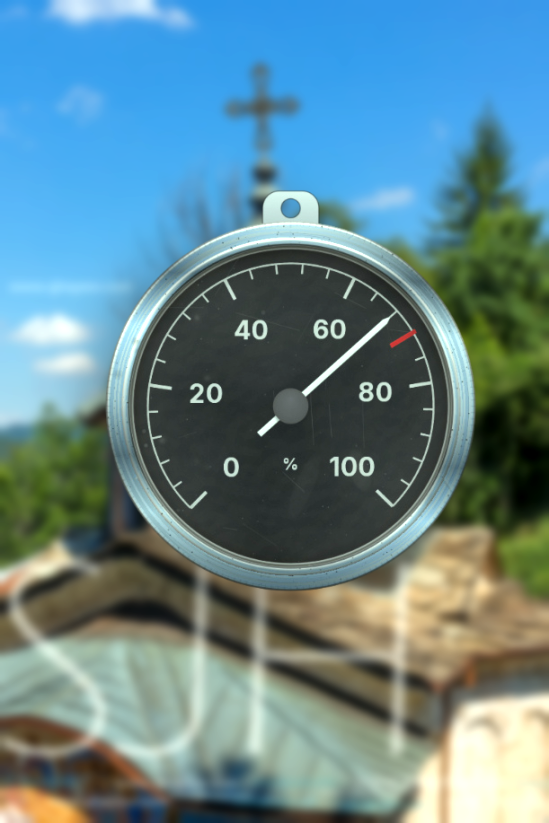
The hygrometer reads 68 %
